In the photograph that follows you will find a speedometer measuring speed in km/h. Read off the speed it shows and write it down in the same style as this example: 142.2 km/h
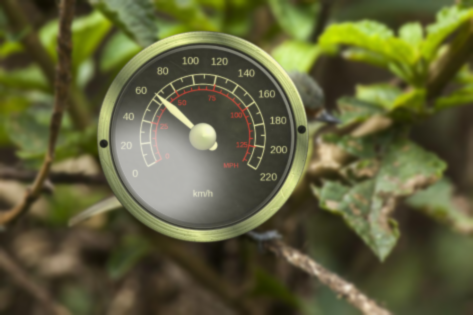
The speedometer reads 65 km/h
